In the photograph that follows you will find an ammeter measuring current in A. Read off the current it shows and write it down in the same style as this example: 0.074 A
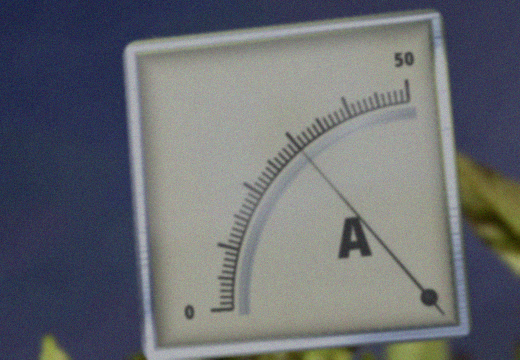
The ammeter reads 30 A
